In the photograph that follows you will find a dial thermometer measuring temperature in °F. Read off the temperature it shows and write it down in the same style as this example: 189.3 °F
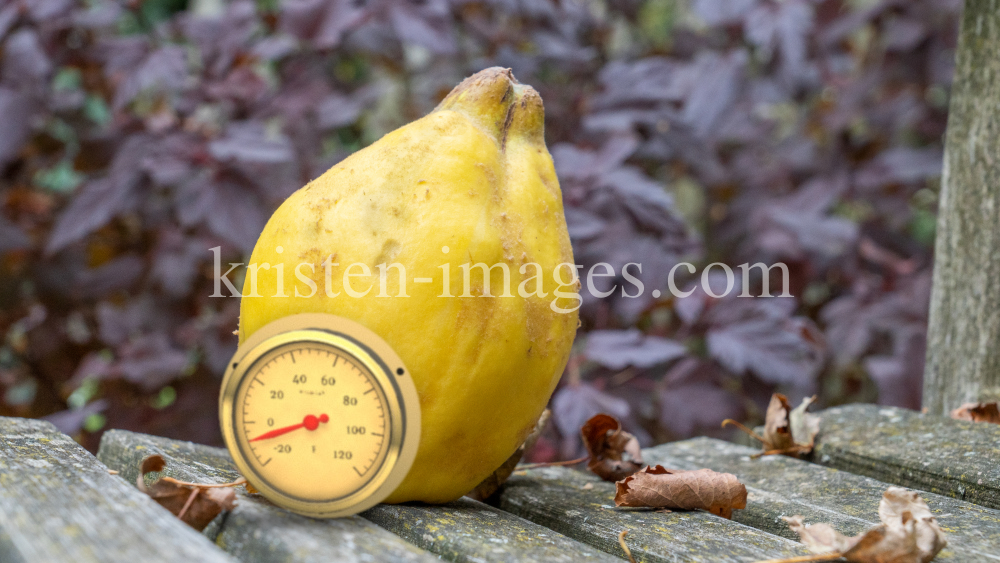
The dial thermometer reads -8 °F
